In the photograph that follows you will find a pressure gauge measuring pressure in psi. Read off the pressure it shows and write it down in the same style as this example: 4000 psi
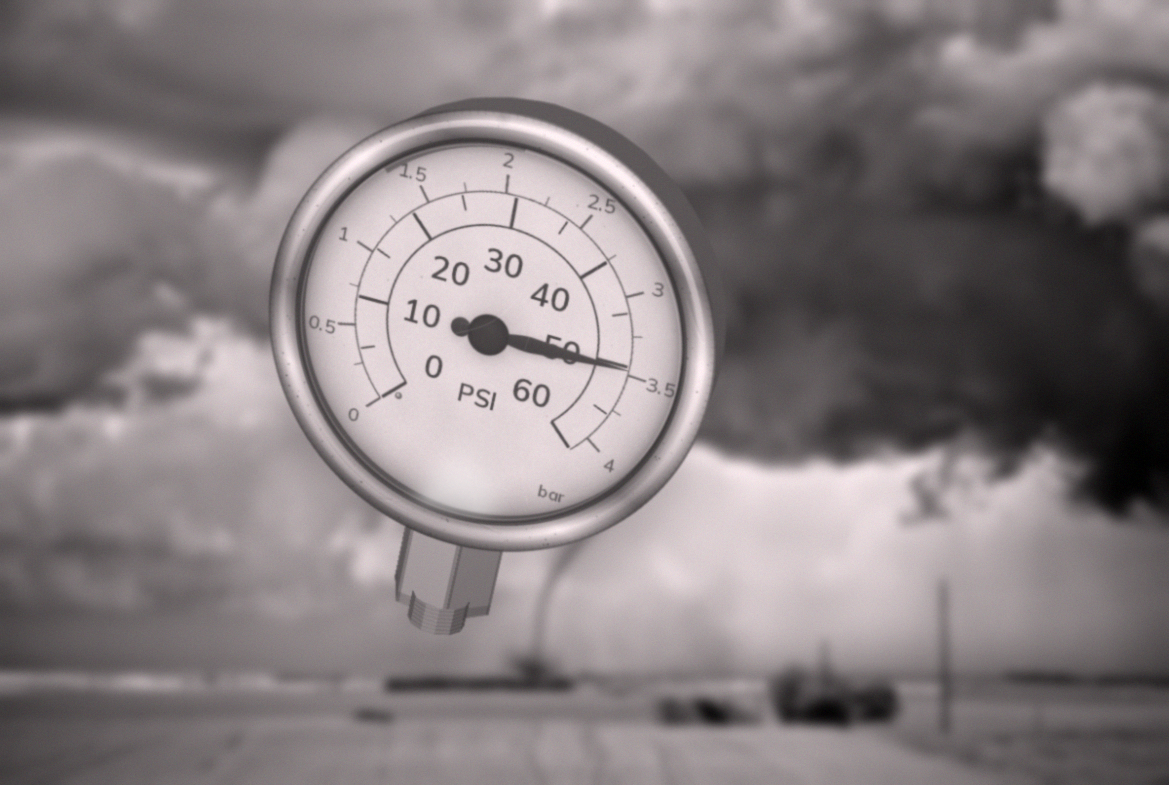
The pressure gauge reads 50 psi
